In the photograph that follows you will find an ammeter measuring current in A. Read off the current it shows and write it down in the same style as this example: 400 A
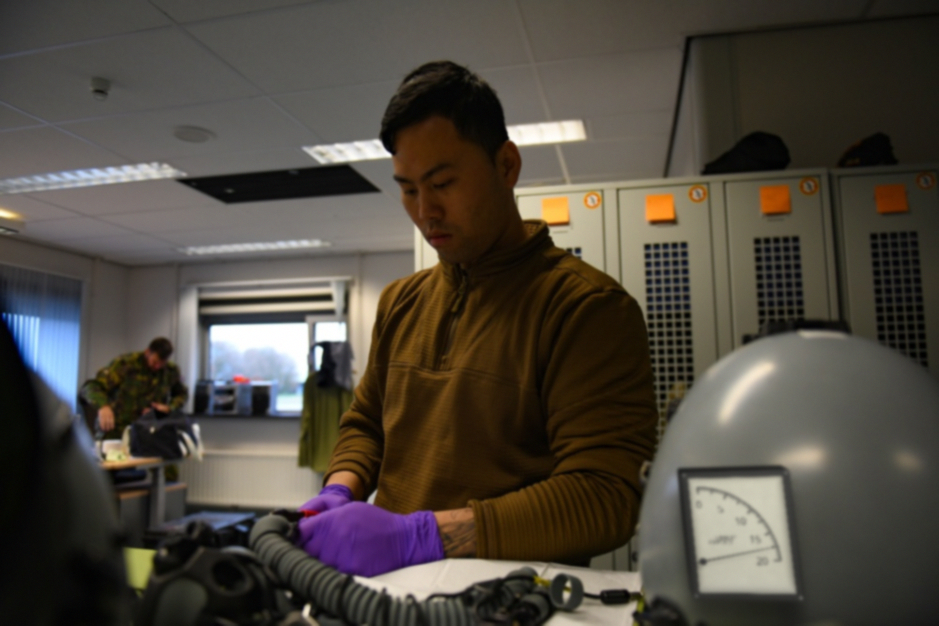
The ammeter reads 17.5 A
